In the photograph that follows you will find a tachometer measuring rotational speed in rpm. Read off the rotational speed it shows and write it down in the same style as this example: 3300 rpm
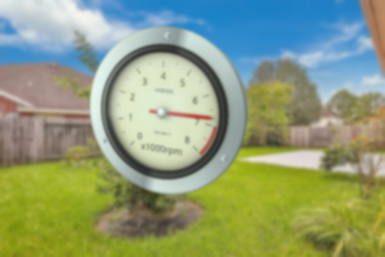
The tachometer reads 6750 rpm
